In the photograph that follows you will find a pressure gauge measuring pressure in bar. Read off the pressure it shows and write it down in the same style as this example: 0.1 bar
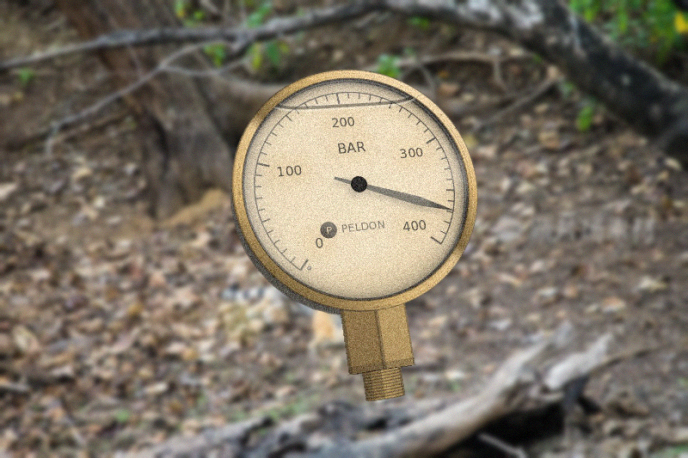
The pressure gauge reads 370 bar
